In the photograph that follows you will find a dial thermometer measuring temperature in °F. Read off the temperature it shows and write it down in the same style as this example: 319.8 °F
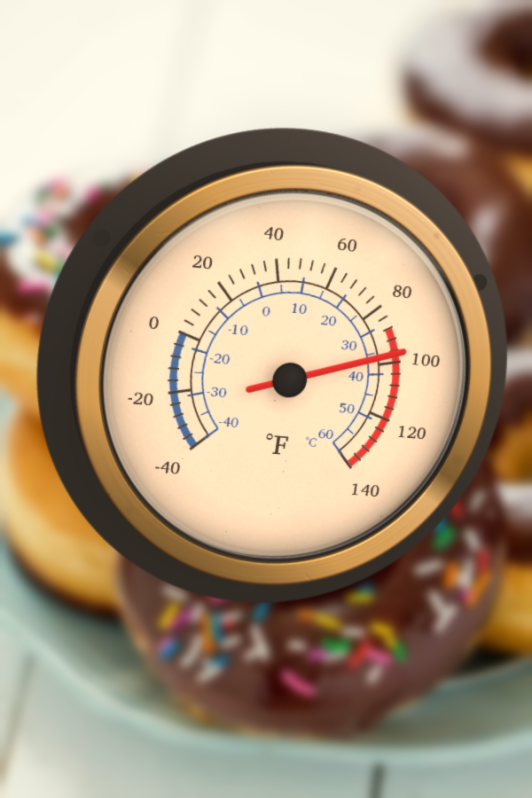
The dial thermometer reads 96 °F
